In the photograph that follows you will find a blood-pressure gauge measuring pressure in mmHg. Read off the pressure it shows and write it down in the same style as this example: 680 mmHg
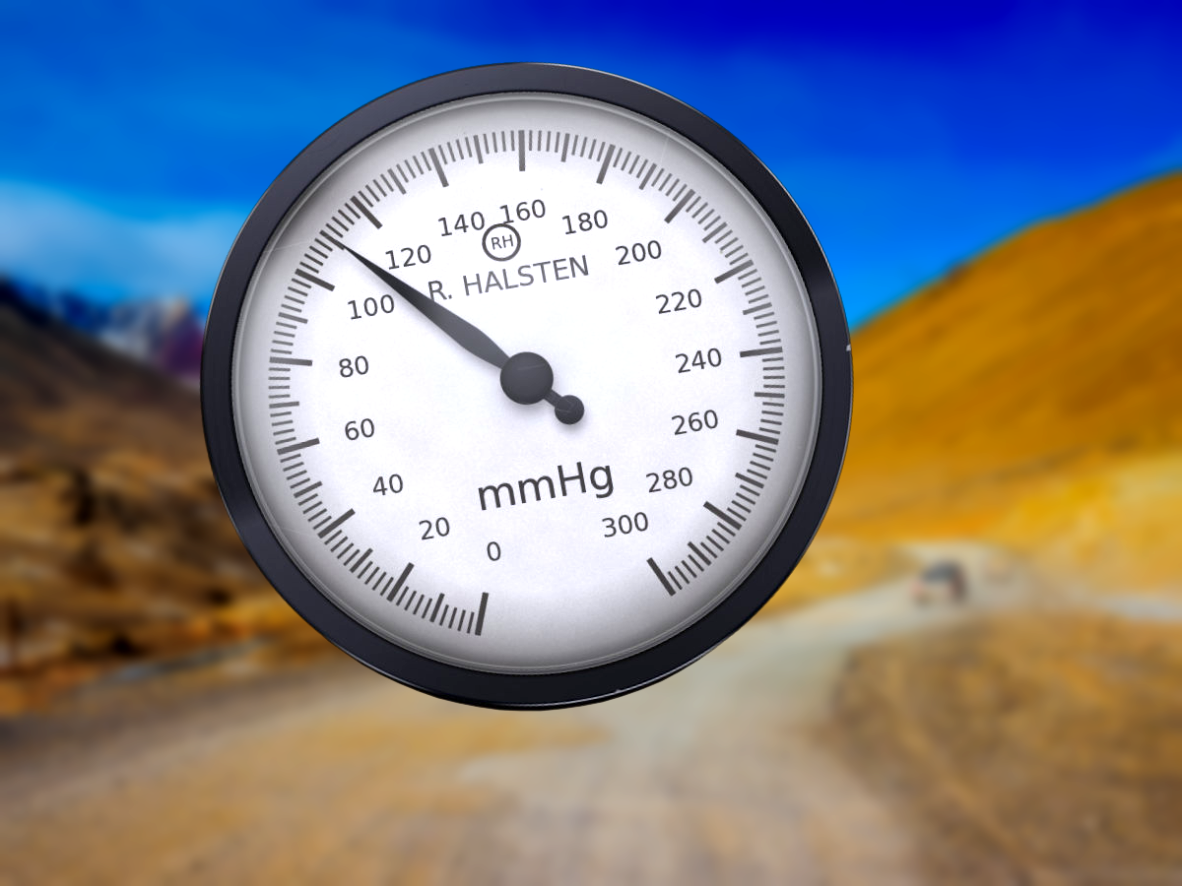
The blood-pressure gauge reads 110 mmHg
